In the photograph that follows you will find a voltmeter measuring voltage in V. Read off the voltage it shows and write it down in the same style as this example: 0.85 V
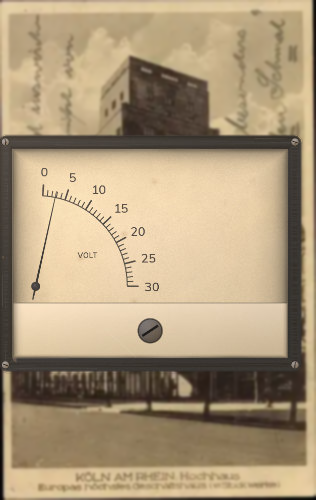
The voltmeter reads 3 V
